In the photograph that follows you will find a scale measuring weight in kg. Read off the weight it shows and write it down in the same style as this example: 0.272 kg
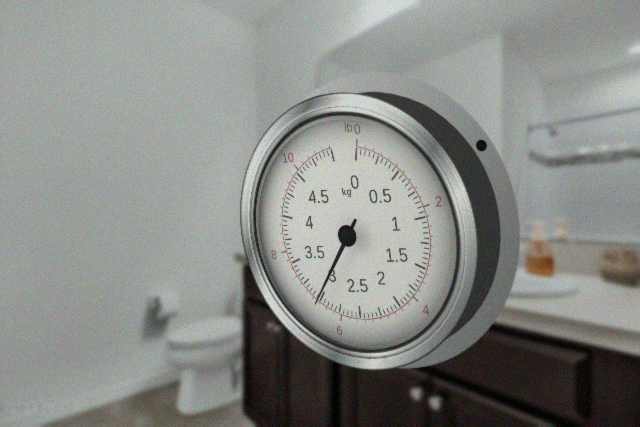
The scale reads 3 kg
